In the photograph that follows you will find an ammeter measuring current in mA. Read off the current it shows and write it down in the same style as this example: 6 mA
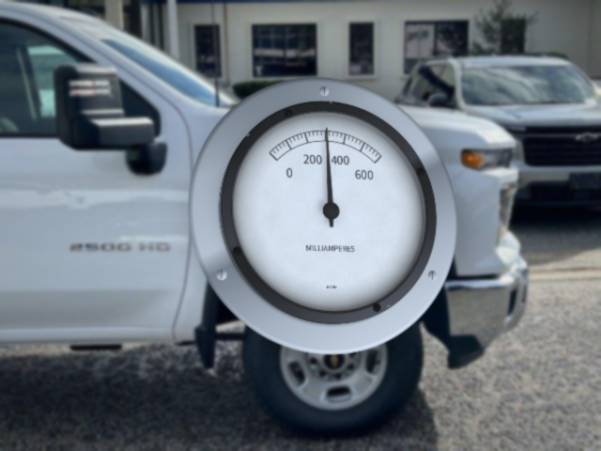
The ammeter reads 300 mA
